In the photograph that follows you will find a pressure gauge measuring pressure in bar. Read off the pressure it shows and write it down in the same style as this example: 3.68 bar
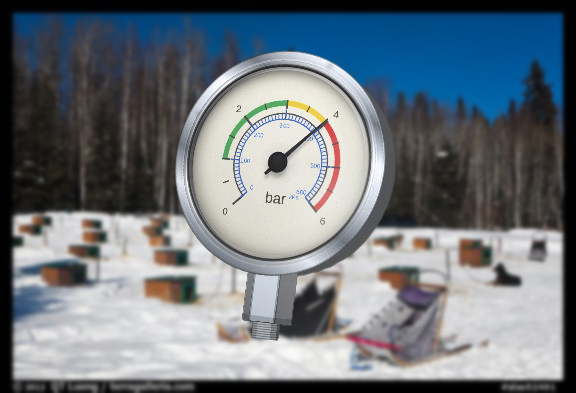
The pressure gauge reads 4 bar
